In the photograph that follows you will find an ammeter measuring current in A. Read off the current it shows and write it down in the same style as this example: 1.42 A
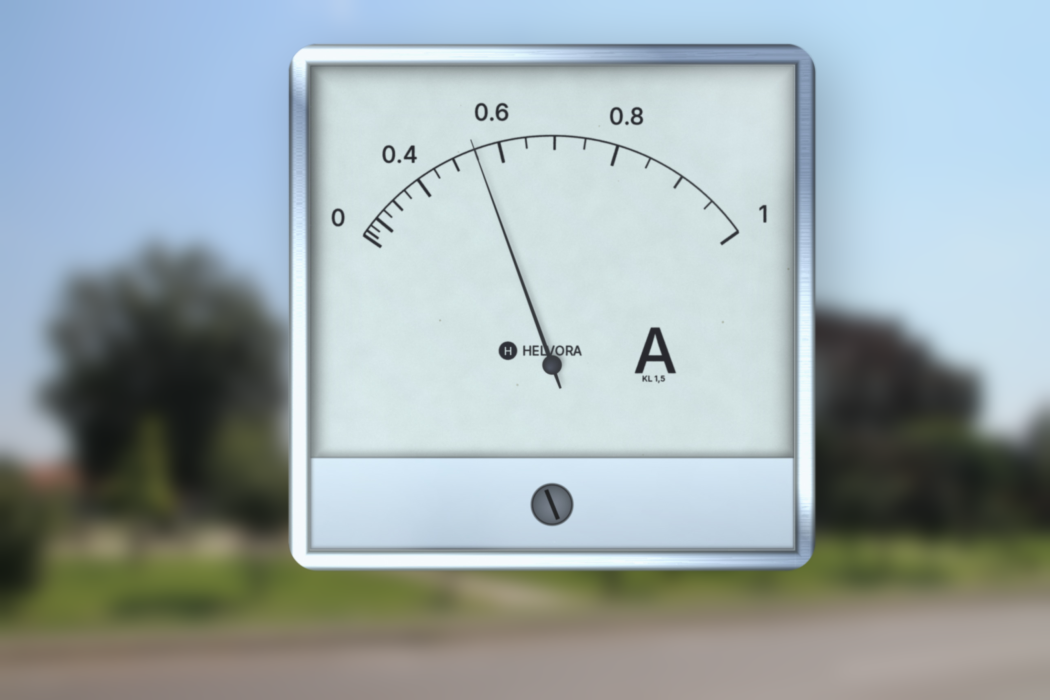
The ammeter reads 0.55 A
